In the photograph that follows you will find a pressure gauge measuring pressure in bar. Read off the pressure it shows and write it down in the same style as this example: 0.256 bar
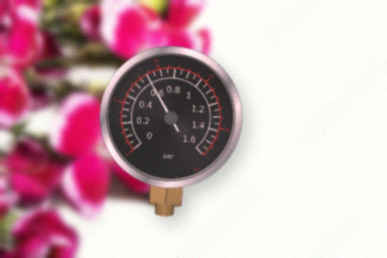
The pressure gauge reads 0.6 bar
